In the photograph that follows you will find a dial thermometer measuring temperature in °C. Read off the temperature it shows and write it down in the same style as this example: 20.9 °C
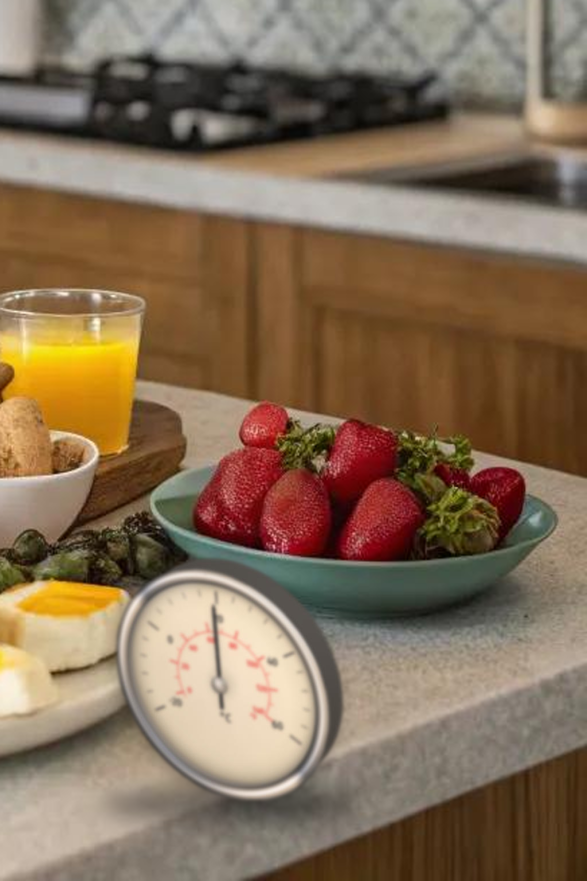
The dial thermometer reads 20 °C
